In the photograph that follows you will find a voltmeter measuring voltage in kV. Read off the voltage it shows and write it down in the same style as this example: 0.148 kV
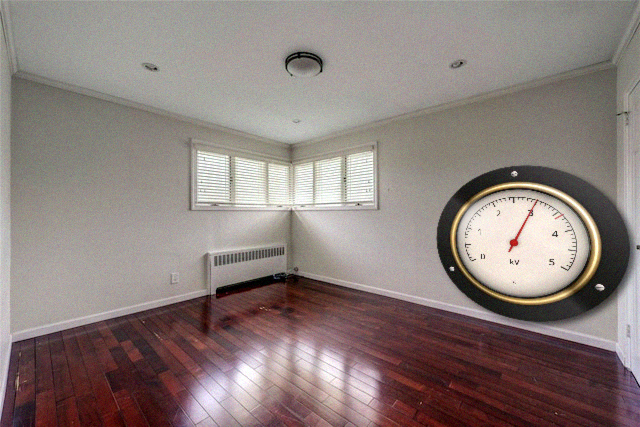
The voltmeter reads 3 kV
